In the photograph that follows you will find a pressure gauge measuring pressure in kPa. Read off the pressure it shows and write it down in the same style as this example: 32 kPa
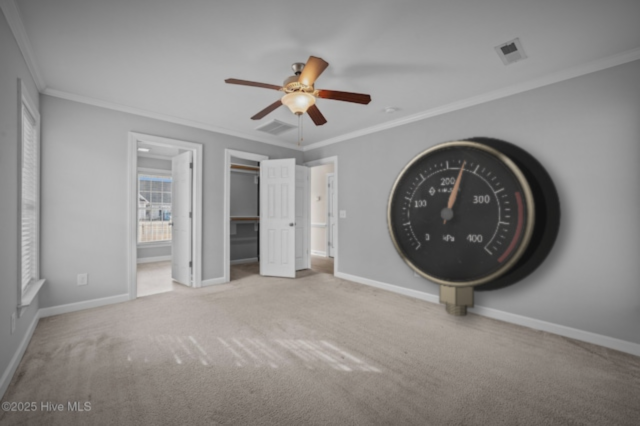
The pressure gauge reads 230 kPa
